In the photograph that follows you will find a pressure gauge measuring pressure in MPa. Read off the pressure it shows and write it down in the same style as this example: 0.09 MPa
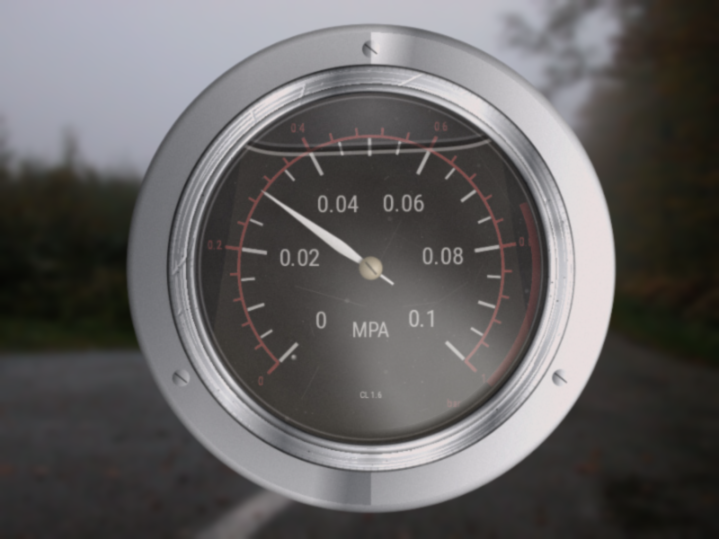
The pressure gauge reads 0.03 MPa
